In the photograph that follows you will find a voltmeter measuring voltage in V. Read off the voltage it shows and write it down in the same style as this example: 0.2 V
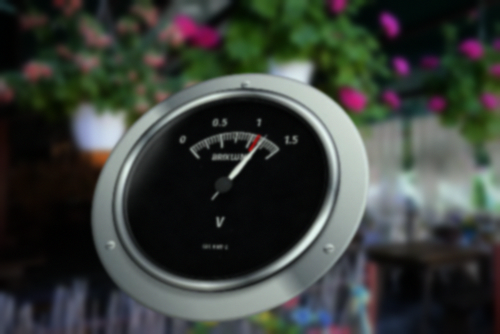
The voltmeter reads 1.25 V
